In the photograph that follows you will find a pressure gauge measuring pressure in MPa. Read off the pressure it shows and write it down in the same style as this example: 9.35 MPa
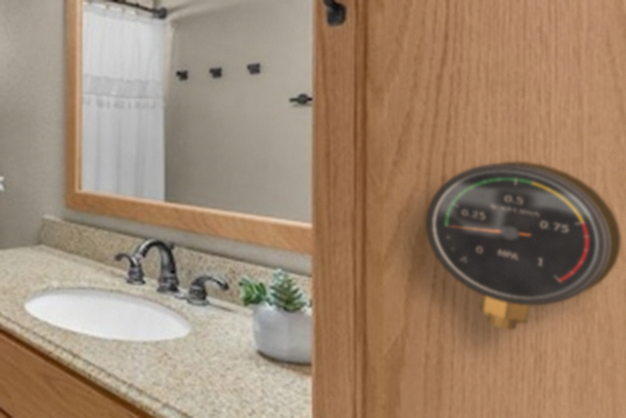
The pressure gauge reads 0.15 MPa
